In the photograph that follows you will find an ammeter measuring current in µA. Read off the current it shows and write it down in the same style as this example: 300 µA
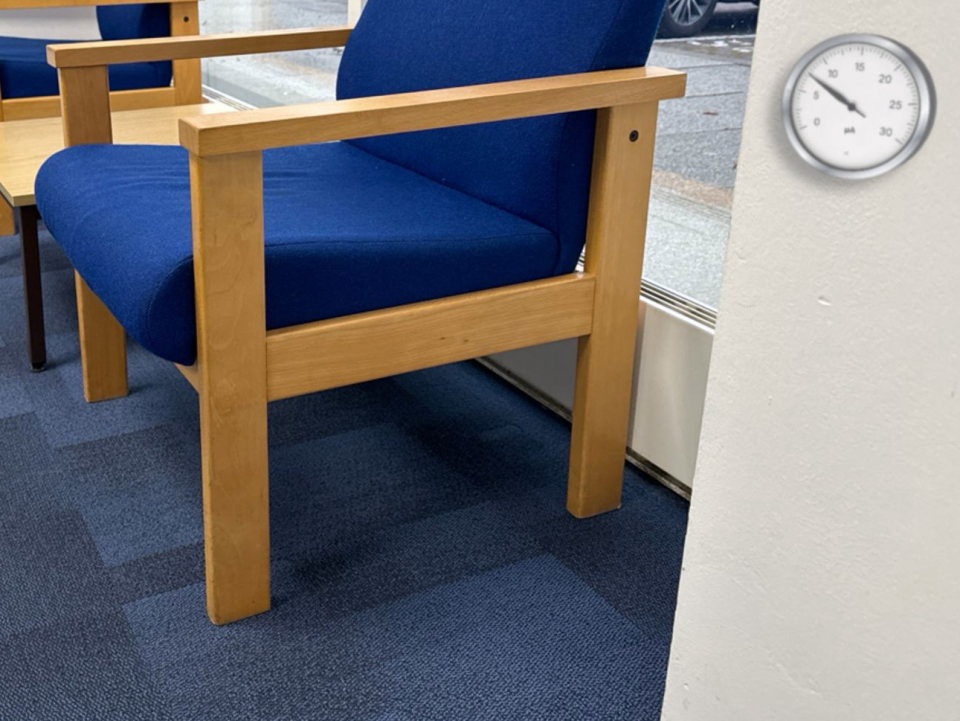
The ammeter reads 7.5 µA
